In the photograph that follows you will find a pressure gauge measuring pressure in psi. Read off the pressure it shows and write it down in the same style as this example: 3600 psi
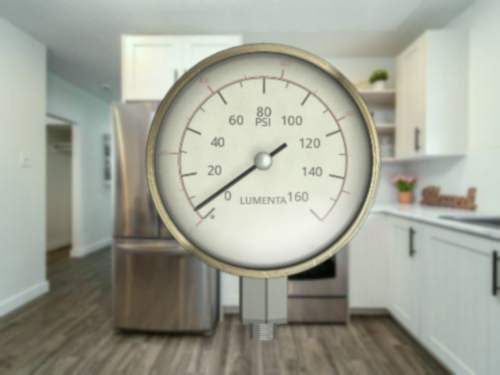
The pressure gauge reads 5 psi
